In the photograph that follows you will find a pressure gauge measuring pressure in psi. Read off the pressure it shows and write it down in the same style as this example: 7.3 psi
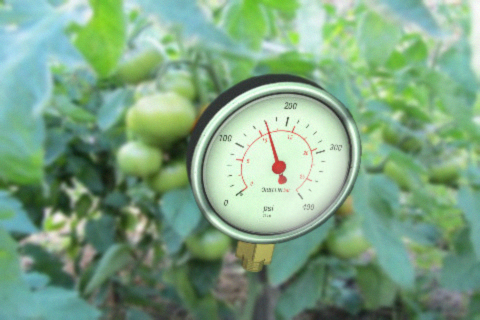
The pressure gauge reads 160 psi
